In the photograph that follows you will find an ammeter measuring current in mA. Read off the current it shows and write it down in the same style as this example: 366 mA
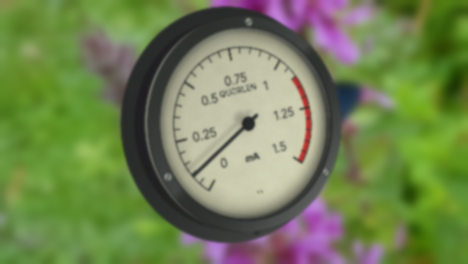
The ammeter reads 0.1 mA
